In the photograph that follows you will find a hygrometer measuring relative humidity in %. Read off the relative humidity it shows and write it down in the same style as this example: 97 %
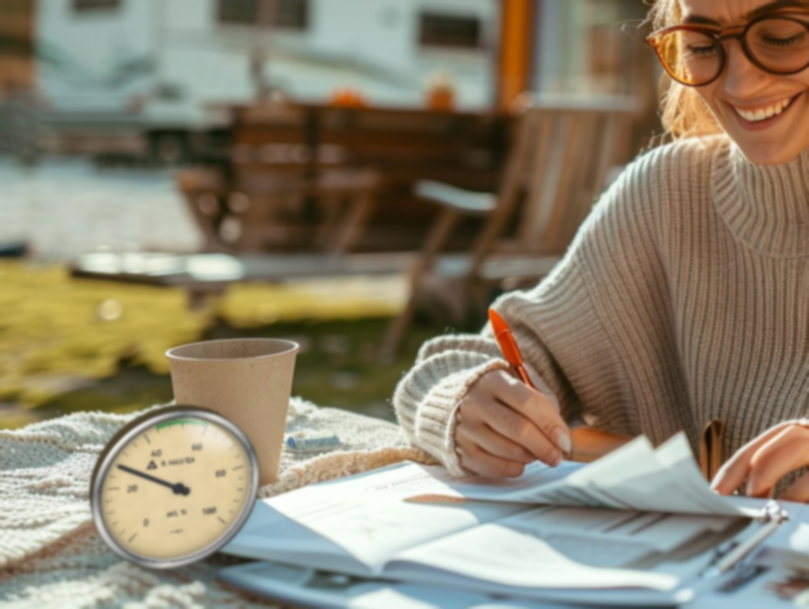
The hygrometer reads 28 %
